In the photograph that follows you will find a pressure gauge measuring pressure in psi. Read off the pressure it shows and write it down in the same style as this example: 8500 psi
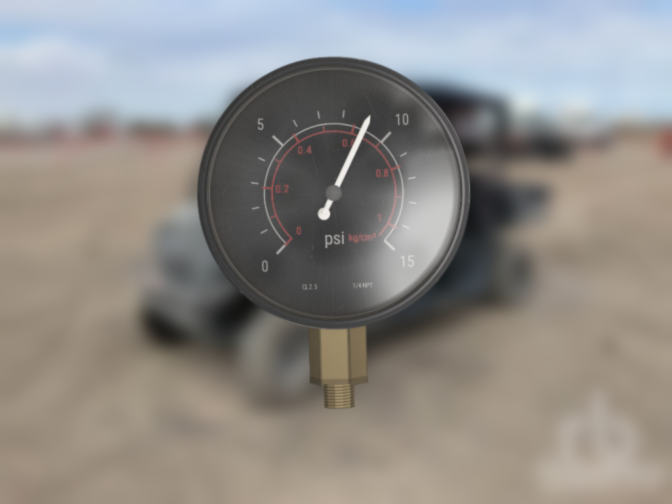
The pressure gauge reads 9 psi
